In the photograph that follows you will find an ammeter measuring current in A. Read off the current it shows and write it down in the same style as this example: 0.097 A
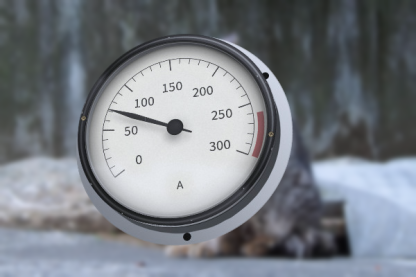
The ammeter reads 70 A
